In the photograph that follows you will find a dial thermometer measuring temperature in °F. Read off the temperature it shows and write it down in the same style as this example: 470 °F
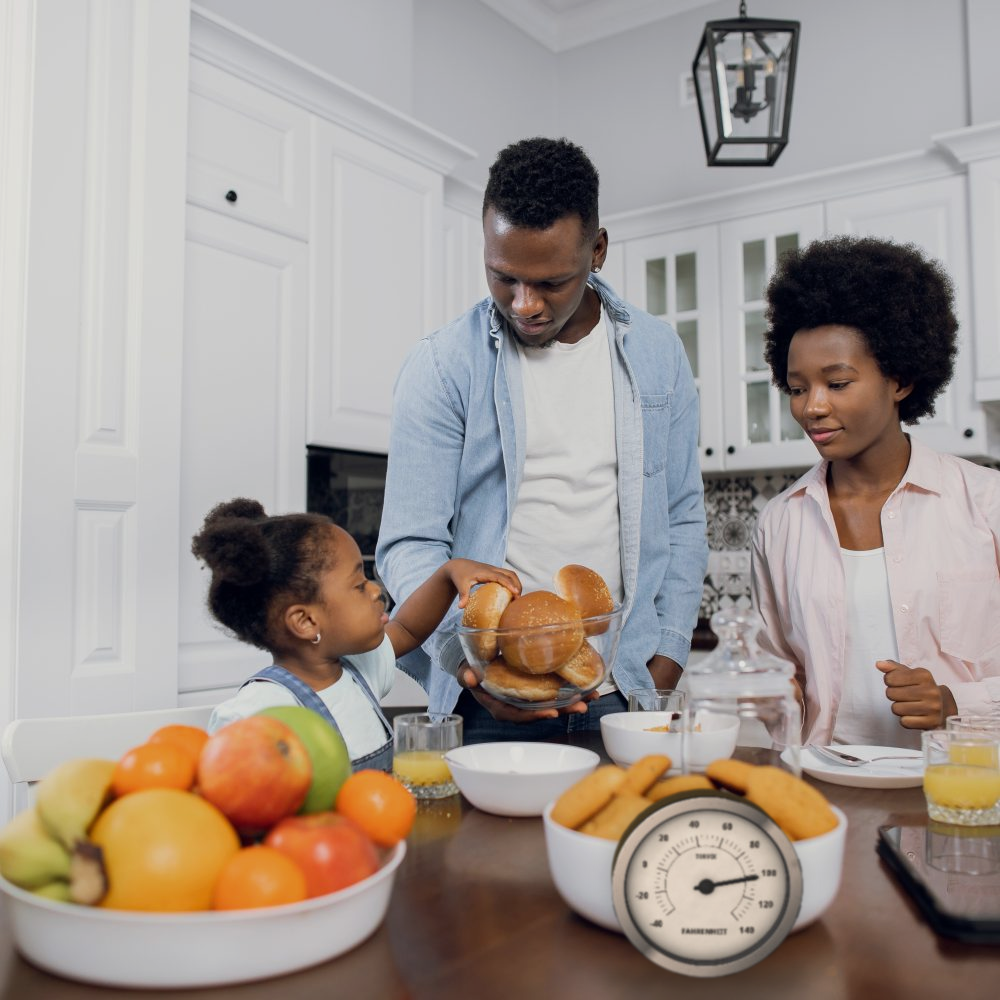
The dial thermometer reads 100 °F
